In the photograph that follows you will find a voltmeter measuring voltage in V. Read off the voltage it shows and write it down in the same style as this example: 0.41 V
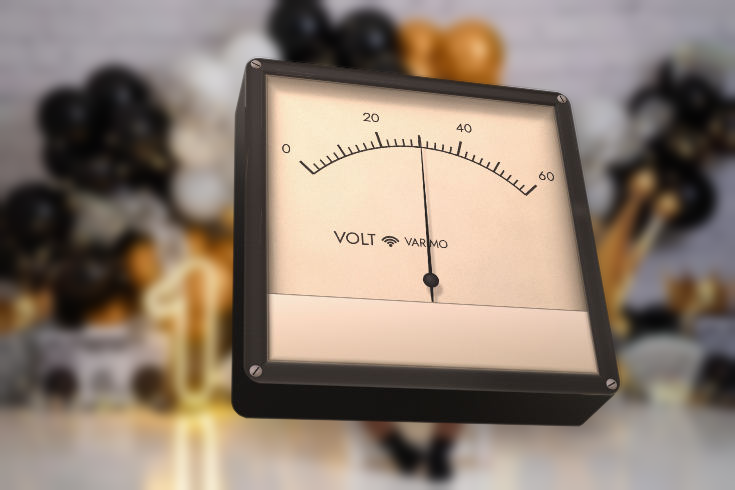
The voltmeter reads 30 V
